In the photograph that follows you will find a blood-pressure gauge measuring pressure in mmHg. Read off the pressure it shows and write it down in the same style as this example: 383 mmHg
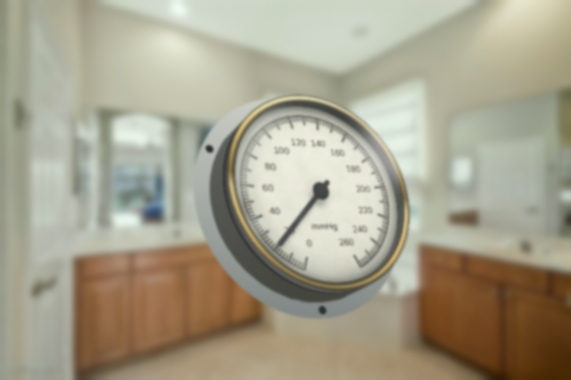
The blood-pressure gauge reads 20 mmHg
